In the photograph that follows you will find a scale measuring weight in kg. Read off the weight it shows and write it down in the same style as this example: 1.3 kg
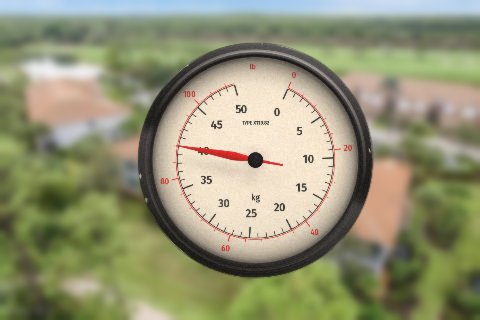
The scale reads 40 kg
